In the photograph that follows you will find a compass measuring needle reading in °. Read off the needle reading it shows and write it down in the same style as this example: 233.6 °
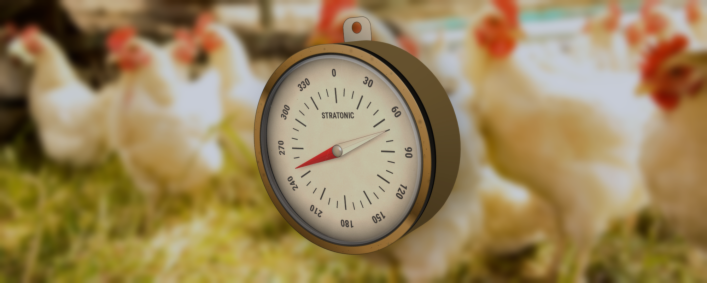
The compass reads 250 °
